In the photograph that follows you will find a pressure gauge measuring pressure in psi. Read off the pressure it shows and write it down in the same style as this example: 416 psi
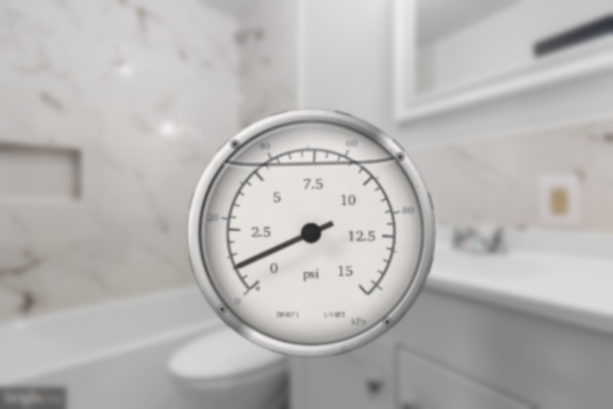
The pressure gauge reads 1 psi
